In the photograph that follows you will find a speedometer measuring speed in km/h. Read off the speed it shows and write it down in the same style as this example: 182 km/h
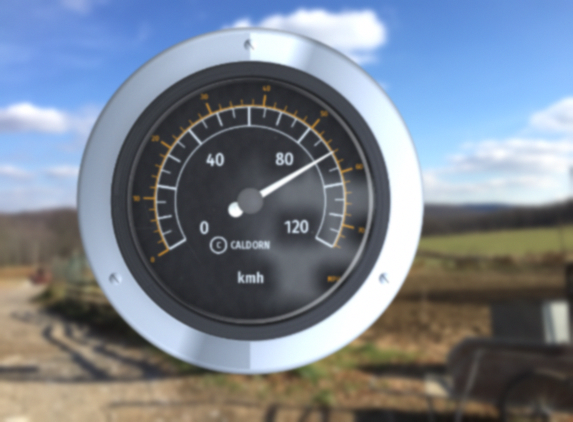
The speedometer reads 90 km/h
